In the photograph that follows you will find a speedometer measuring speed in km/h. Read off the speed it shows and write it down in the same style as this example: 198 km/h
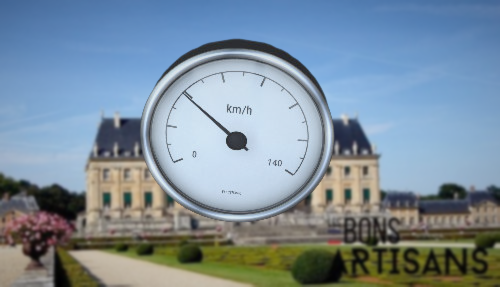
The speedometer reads 40 km/h
